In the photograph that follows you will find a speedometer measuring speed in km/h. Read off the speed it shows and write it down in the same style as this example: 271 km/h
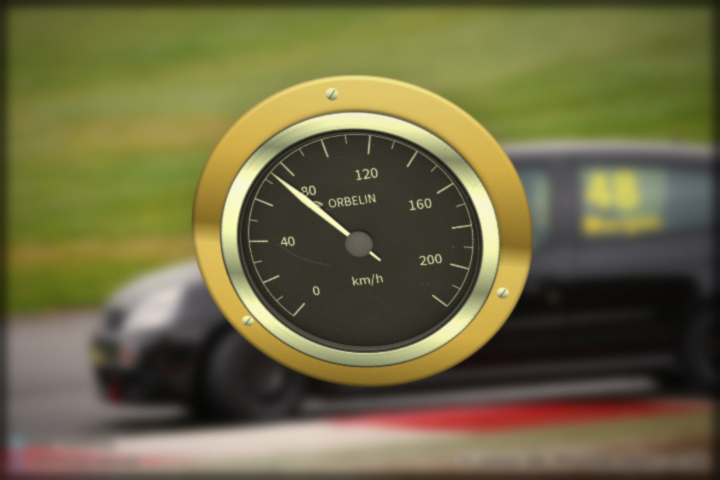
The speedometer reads 75 km/h
